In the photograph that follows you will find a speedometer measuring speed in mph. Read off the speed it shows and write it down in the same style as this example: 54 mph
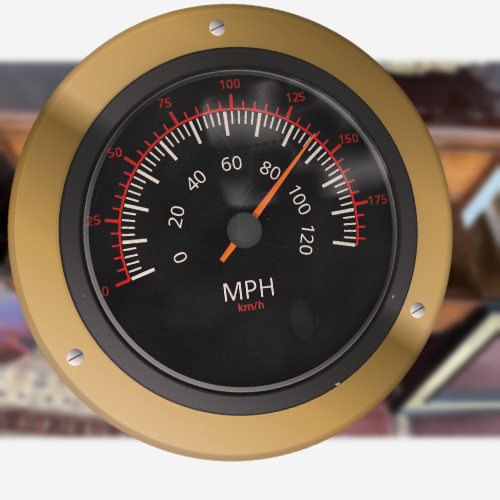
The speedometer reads 86 mph
